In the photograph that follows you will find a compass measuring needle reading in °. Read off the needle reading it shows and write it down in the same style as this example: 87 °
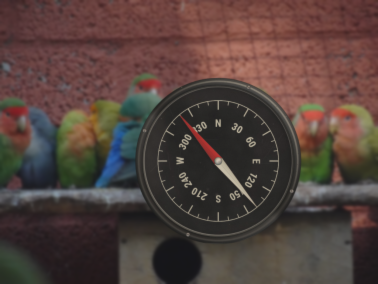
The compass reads 320 °
